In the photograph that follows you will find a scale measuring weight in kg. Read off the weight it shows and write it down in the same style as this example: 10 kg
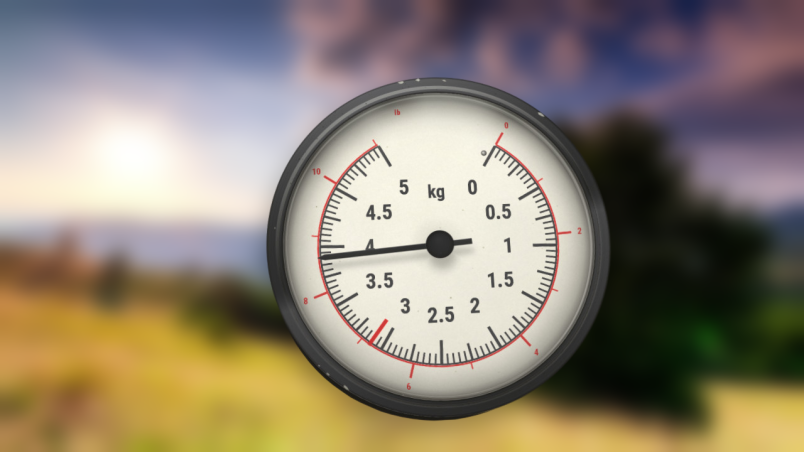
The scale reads 3.9 kg
